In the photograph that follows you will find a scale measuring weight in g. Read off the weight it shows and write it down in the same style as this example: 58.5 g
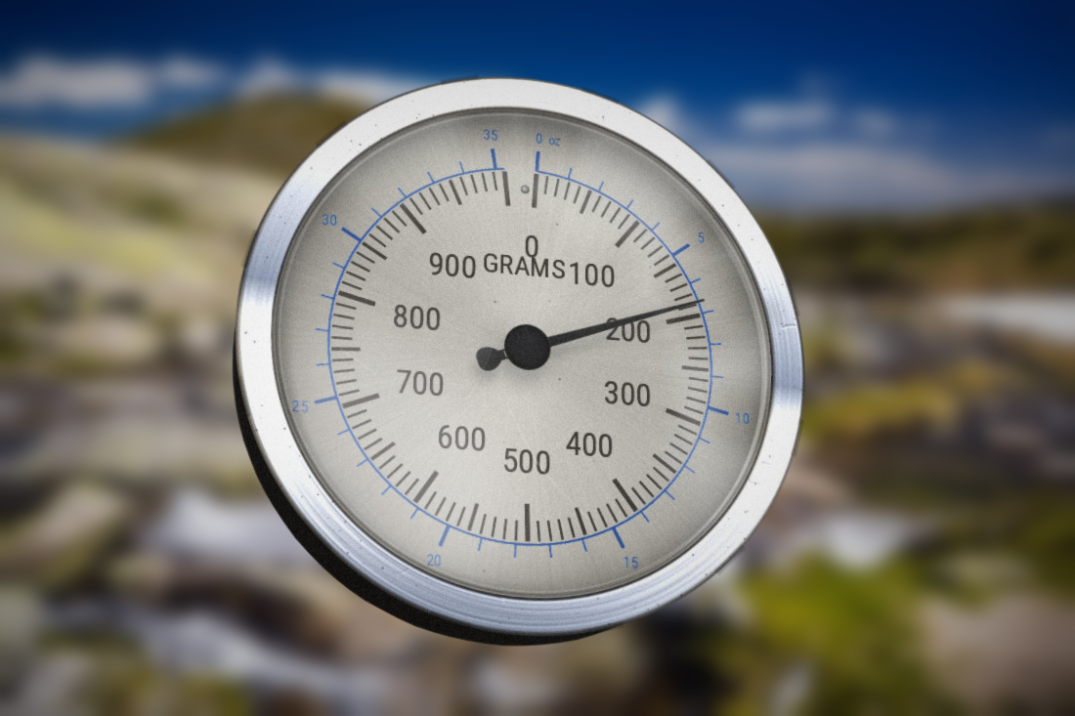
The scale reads 190 g
